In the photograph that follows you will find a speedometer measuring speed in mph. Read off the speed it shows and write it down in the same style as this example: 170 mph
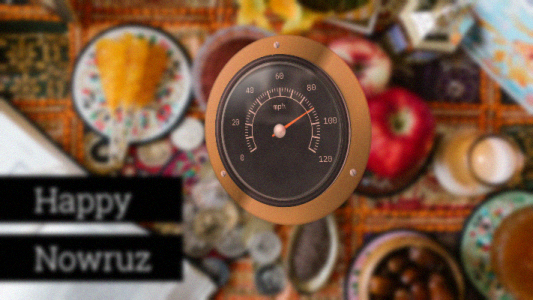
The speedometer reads 90 mph
